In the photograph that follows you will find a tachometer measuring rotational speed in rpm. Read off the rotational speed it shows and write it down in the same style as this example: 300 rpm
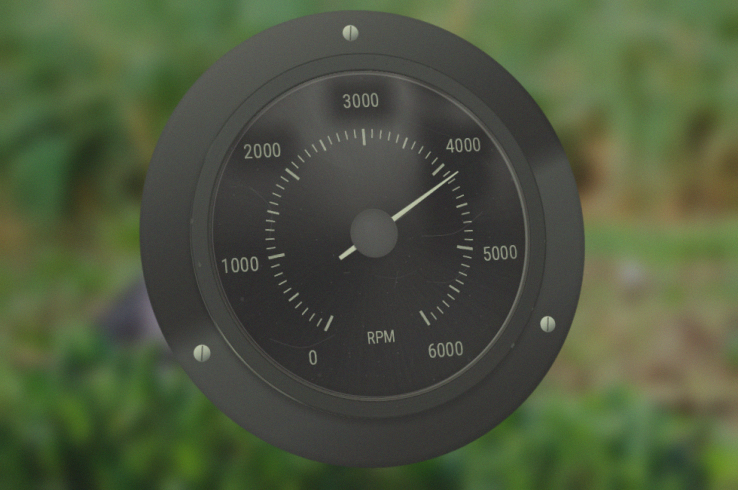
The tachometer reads 4150 rpm
